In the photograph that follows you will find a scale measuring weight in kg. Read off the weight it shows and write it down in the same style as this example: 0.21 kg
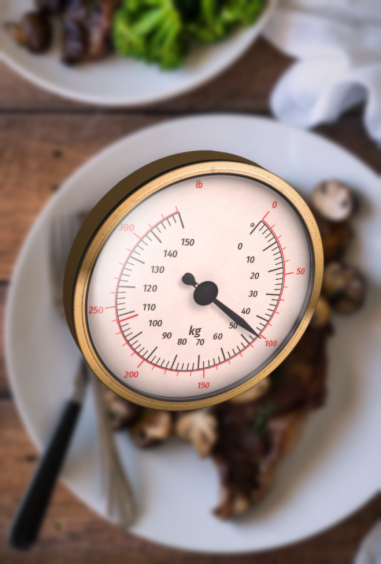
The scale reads 46 kg
